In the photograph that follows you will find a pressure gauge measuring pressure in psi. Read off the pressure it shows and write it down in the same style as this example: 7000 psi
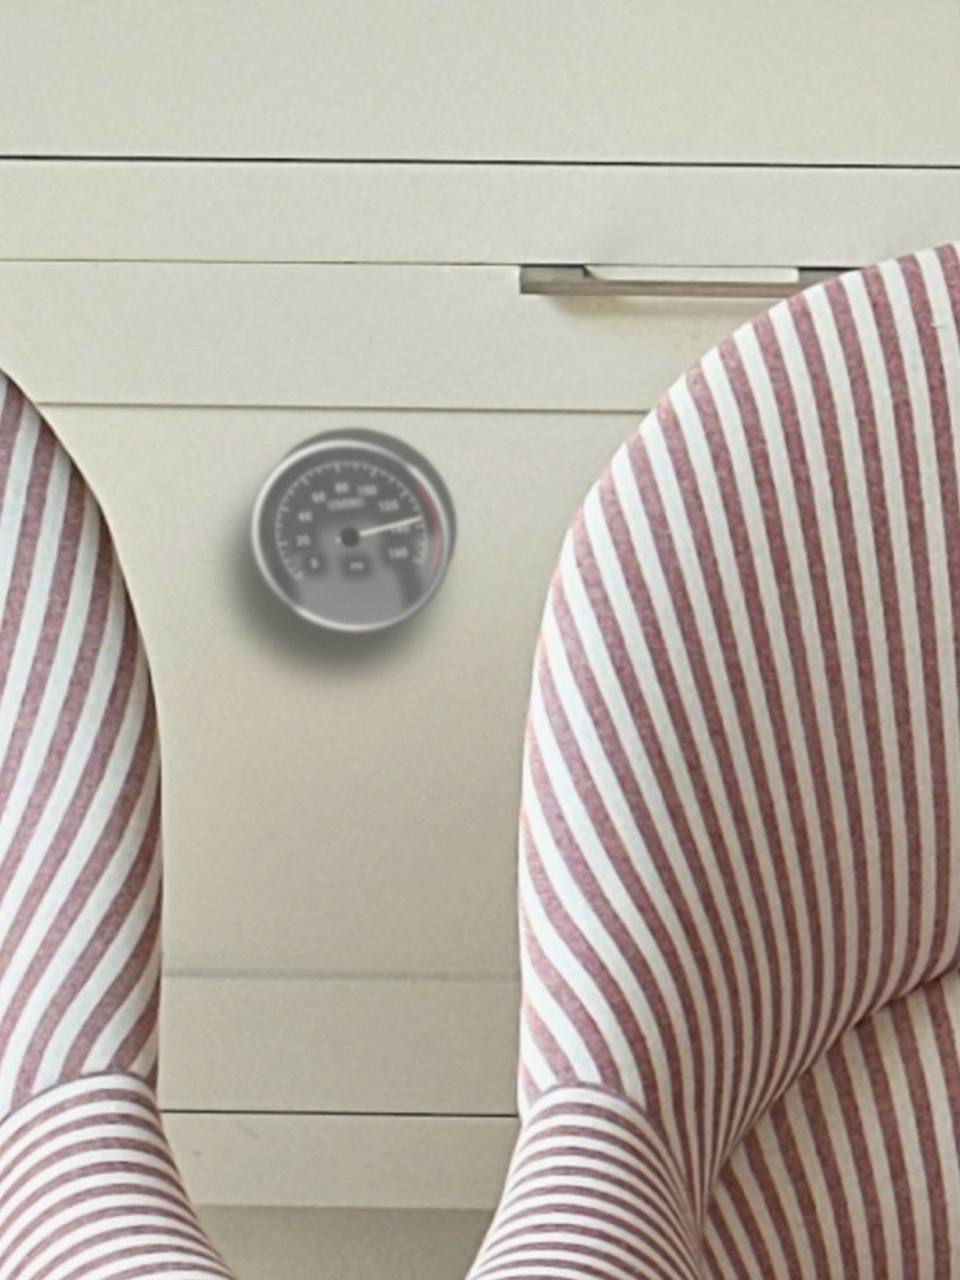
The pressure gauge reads 135 psi
